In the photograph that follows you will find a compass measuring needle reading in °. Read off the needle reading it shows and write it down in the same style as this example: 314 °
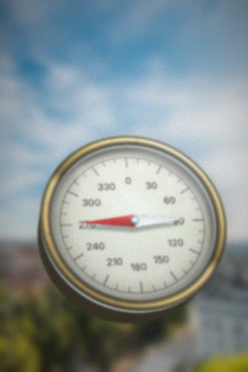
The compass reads 270 °
